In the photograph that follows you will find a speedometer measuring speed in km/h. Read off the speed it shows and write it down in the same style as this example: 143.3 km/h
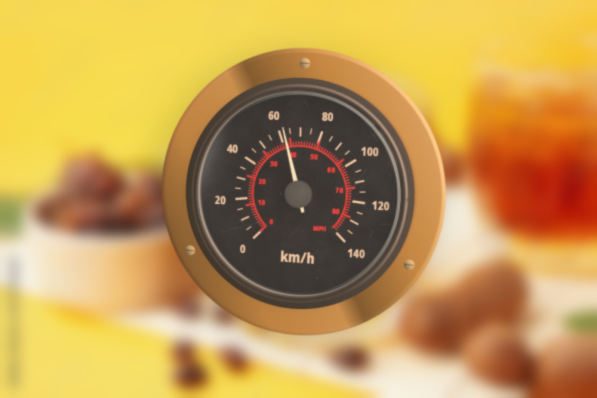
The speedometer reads 62.5 km/h
